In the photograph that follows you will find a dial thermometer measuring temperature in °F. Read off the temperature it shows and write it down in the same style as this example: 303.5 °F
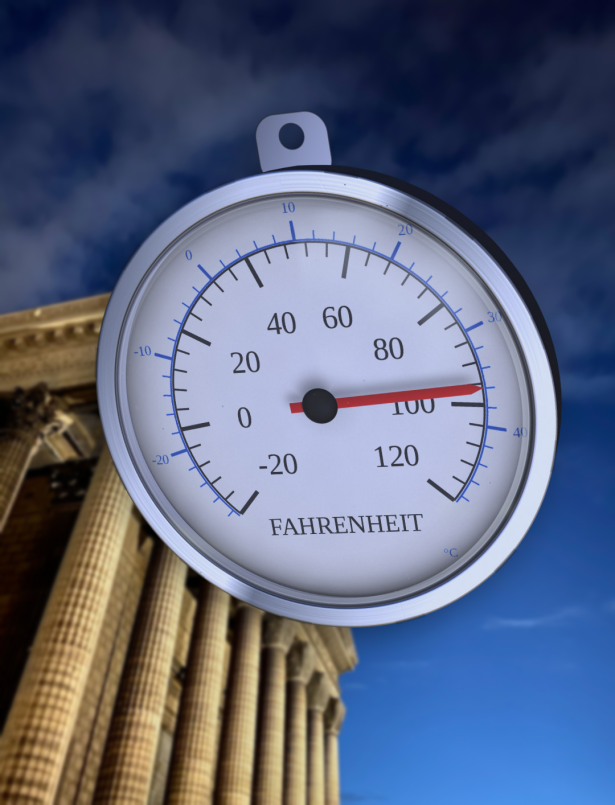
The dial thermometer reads 96 °F
